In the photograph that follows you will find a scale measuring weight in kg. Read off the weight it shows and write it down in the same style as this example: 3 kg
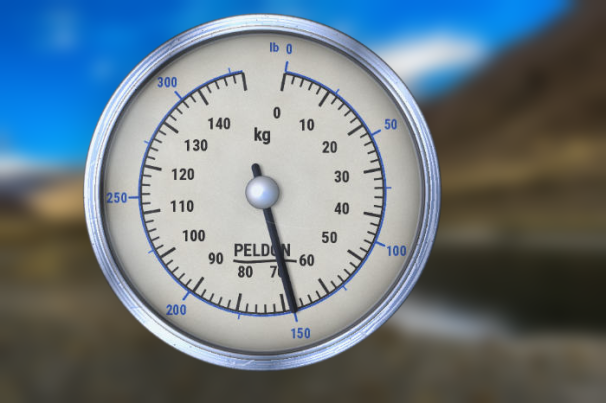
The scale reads 68 kg
